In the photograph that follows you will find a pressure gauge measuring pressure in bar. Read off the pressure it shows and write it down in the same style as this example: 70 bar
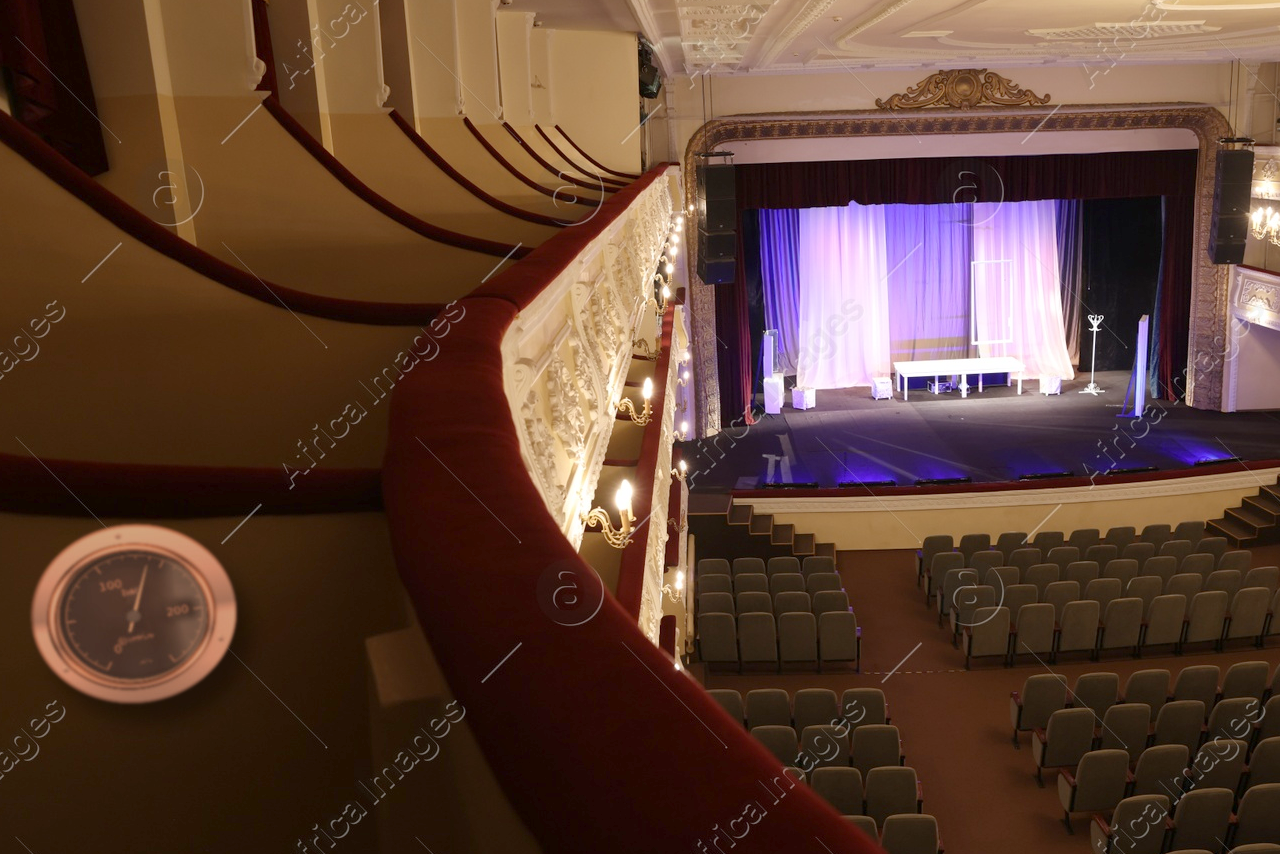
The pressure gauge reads 140 bar
